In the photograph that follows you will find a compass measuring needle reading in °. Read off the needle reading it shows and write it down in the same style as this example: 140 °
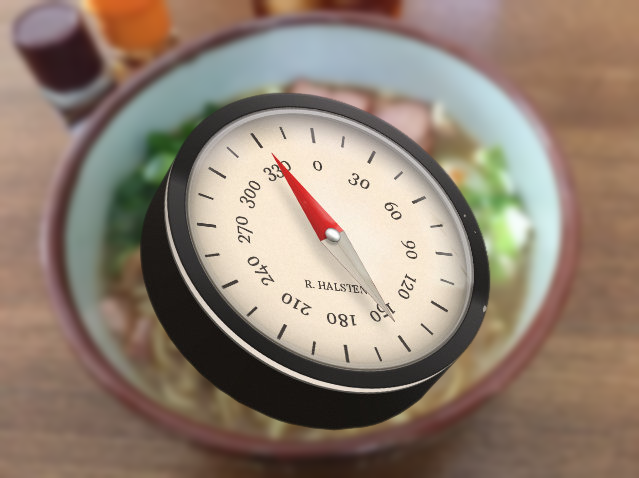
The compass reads 330 °
